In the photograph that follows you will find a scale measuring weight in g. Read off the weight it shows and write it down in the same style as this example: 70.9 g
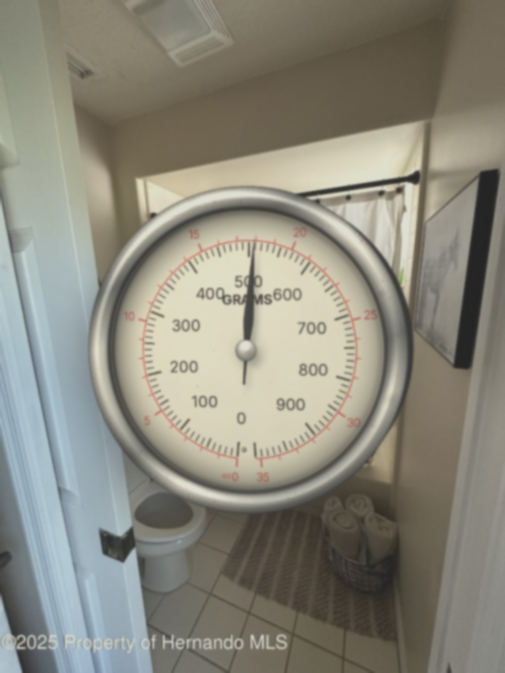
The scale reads 510 g
